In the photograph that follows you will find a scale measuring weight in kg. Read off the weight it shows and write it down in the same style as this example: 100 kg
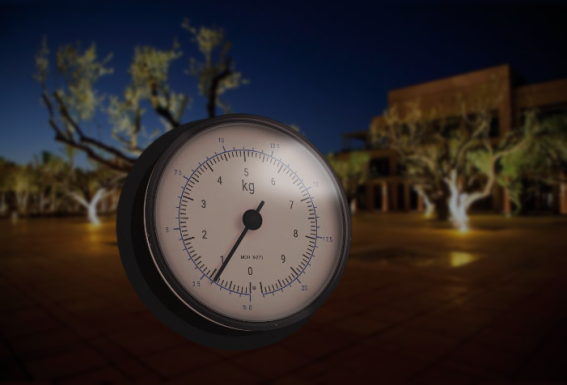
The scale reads 0.9 kg
